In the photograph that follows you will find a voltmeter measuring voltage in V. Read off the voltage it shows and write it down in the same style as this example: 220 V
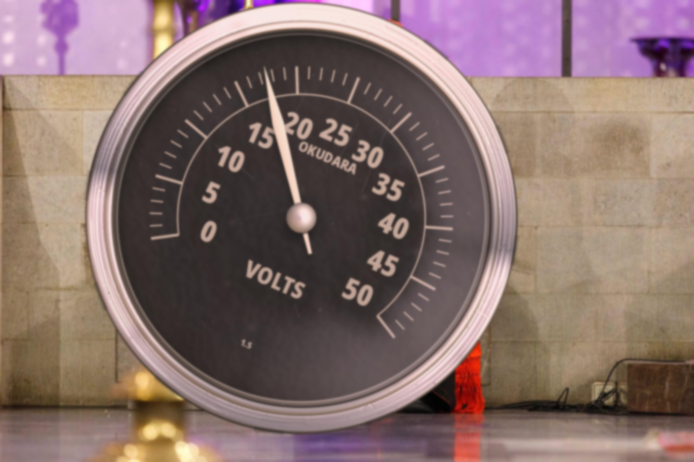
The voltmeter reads 17.5 V
